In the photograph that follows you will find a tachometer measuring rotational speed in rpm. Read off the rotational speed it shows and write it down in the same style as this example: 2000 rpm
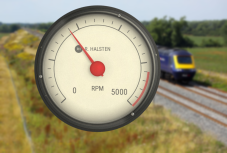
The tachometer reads 1800 rpm
